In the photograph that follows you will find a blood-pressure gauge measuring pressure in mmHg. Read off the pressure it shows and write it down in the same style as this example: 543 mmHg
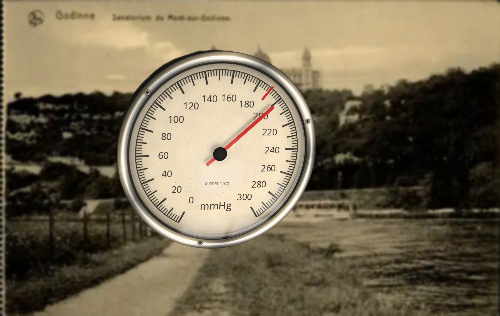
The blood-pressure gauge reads 200 mmHg
